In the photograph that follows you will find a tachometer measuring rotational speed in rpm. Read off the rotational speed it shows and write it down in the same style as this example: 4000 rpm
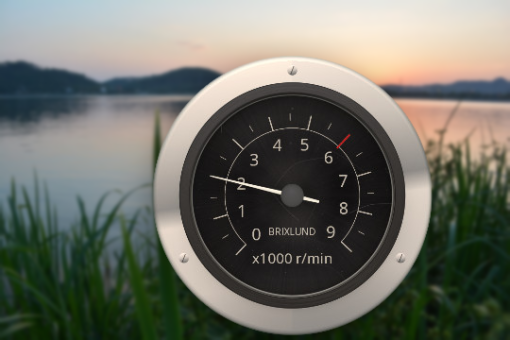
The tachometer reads 2000 rpm
